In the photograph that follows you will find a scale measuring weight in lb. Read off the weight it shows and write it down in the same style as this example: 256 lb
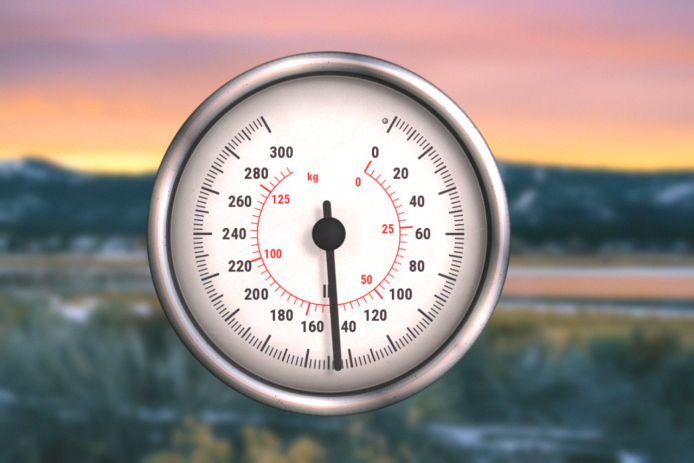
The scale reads 146 lb
